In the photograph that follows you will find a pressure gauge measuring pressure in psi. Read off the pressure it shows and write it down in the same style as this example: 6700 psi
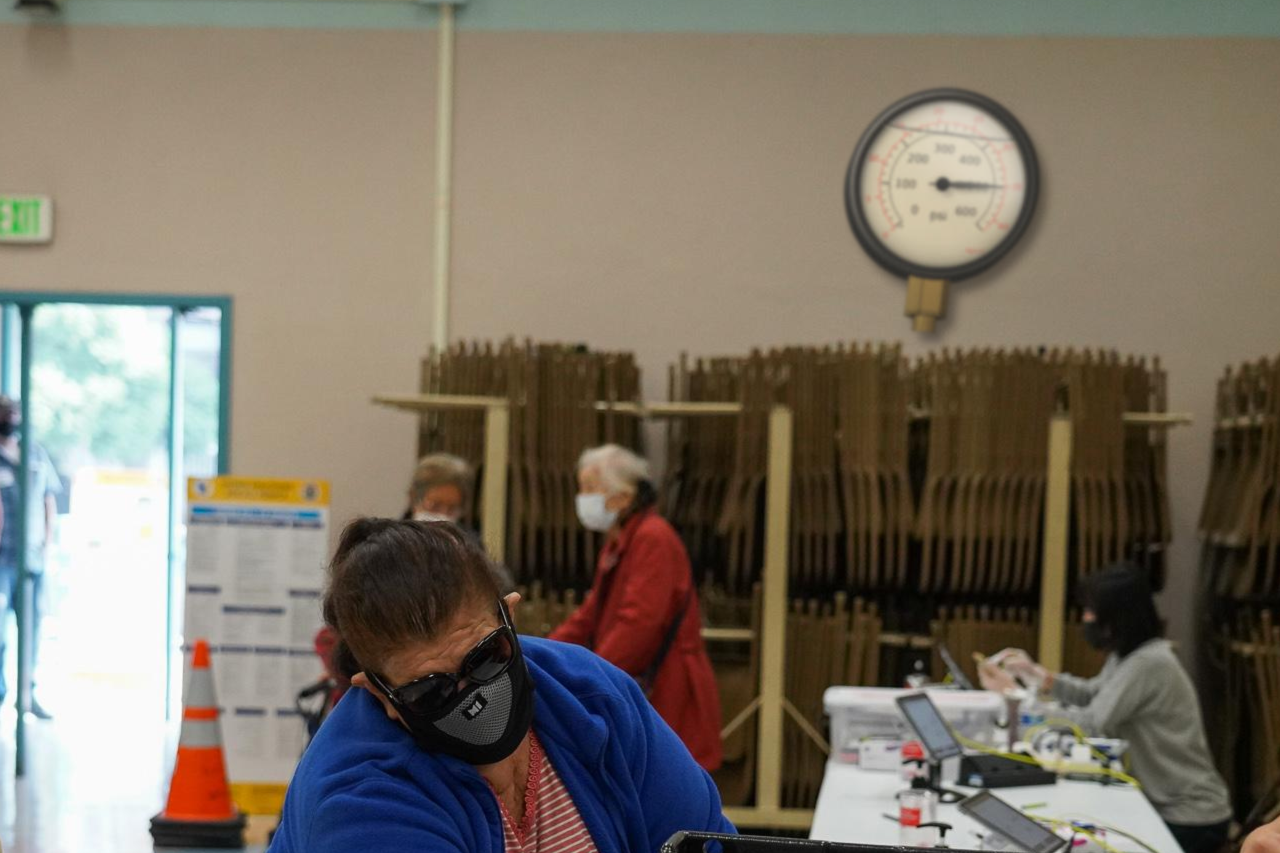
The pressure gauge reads 500 psi
